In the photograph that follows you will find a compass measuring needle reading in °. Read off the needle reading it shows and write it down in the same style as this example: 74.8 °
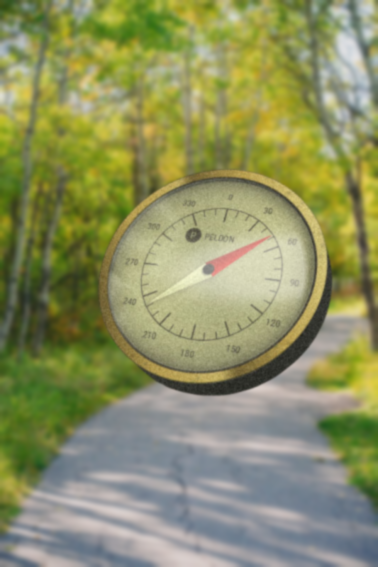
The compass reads 50 °
